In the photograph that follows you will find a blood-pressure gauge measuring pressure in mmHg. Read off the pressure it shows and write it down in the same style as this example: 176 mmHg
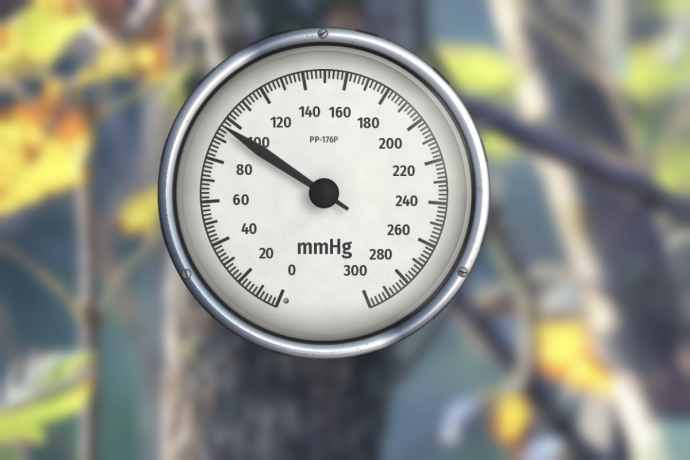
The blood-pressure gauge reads 96 mmHg
